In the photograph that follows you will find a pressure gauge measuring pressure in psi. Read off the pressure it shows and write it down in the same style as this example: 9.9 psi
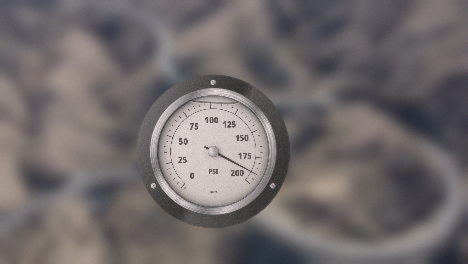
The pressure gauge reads 190 psi
